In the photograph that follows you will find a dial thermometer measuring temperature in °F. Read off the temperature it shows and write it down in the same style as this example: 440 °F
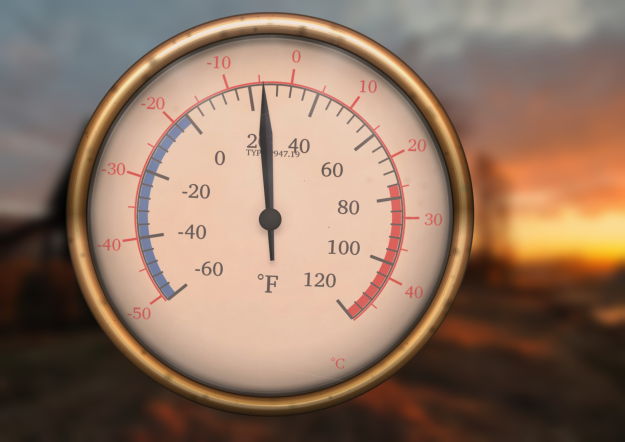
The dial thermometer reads 24 °F
